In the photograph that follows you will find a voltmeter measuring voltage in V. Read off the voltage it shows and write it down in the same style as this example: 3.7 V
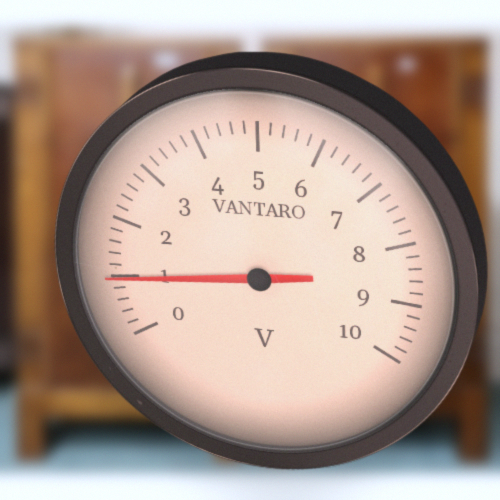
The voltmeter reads 1 V
